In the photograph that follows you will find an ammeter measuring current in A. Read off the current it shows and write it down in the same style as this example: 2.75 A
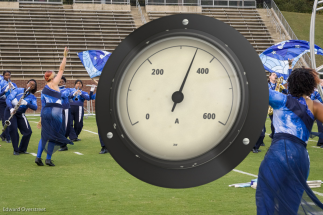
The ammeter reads 350 A
